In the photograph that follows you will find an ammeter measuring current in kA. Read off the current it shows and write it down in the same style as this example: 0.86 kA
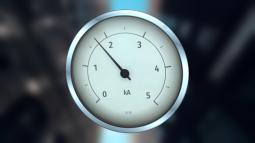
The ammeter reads 1.75 kA
